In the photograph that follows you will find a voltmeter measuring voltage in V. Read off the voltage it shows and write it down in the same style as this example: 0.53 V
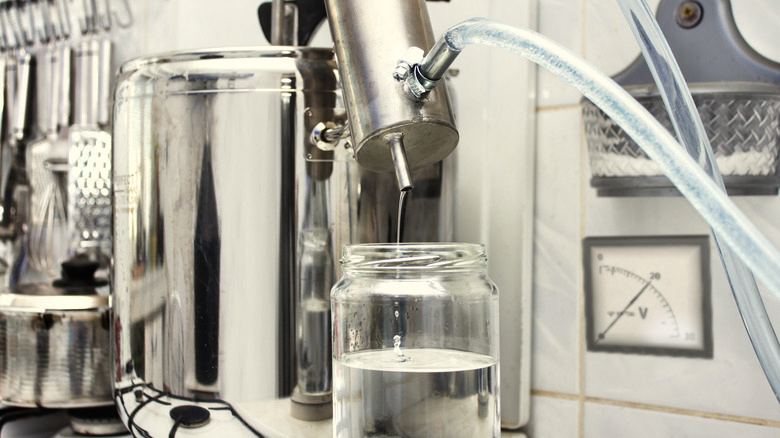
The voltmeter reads 20 V
